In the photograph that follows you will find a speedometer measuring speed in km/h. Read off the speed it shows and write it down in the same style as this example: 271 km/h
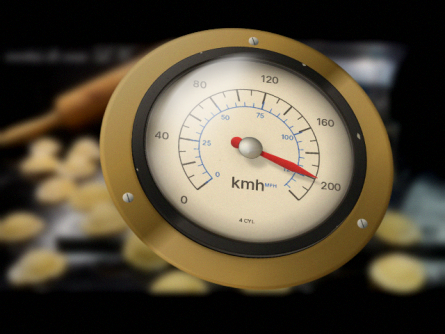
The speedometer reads 200 km/h
